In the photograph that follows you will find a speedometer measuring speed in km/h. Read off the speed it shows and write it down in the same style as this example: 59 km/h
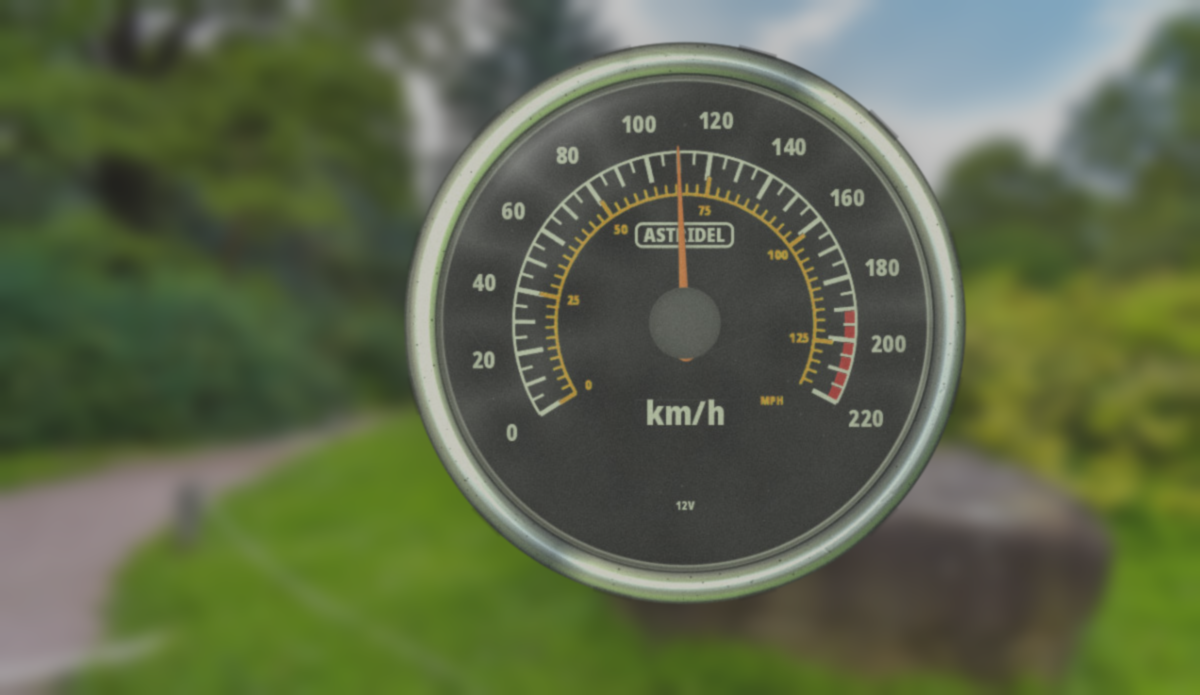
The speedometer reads 110 km/h
